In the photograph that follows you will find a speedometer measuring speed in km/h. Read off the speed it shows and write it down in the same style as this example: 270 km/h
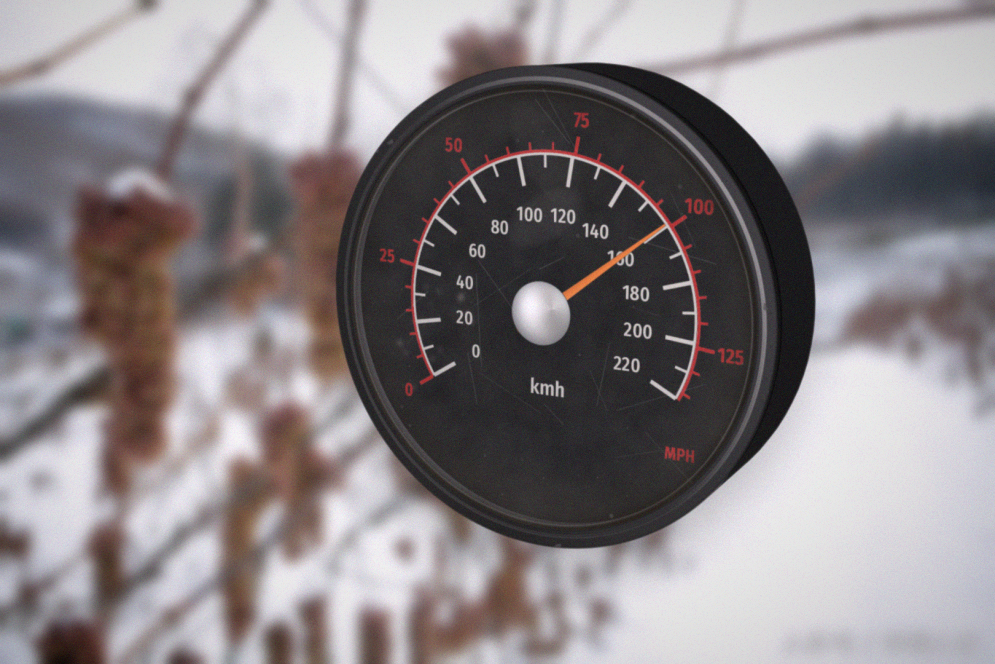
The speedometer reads 160 km/h
